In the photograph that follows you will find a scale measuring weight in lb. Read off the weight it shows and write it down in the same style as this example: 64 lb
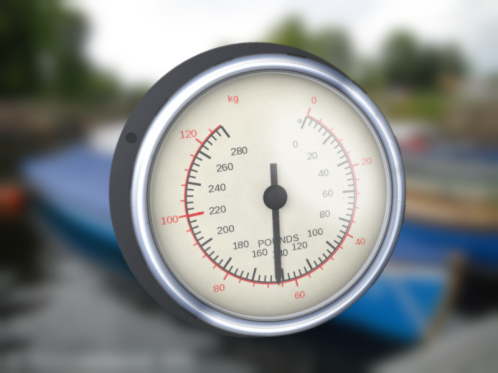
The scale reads 144 lb
